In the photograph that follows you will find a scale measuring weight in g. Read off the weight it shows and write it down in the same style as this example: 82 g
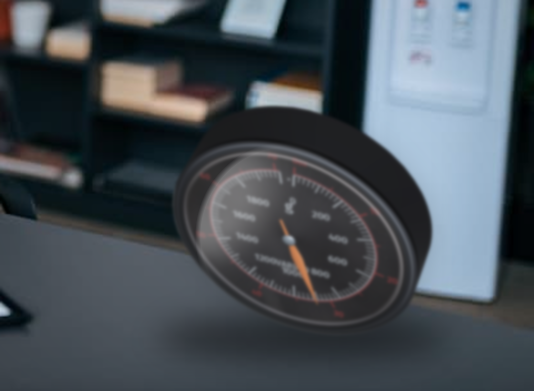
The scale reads 900 g
